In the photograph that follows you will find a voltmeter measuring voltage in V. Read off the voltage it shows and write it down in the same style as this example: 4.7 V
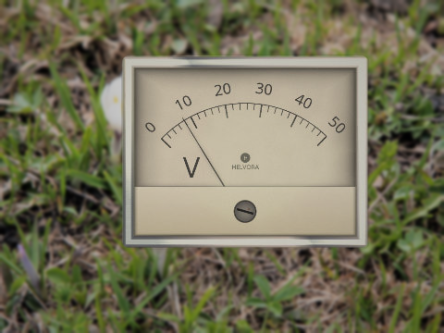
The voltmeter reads 8 V
